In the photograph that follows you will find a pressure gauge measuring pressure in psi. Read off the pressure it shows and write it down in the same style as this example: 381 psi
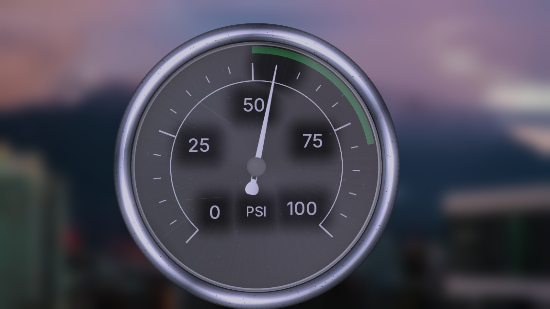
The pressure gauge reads 55 psi
